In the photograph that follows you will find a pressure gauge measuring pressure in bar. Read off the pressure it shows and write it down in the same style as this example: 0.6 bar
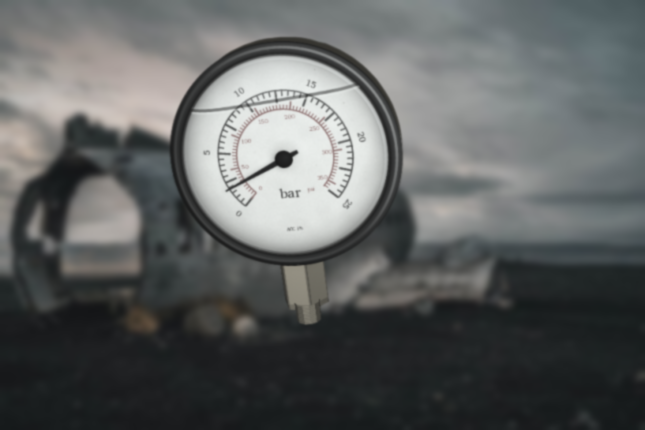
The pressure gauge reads 2 bar
